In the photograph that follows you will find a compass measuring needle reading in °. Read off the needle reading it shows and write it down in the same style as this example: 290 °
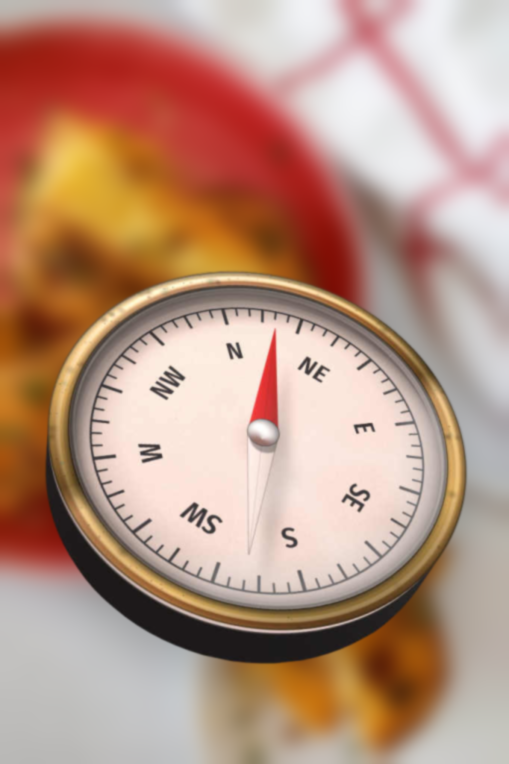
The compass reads 20 °
